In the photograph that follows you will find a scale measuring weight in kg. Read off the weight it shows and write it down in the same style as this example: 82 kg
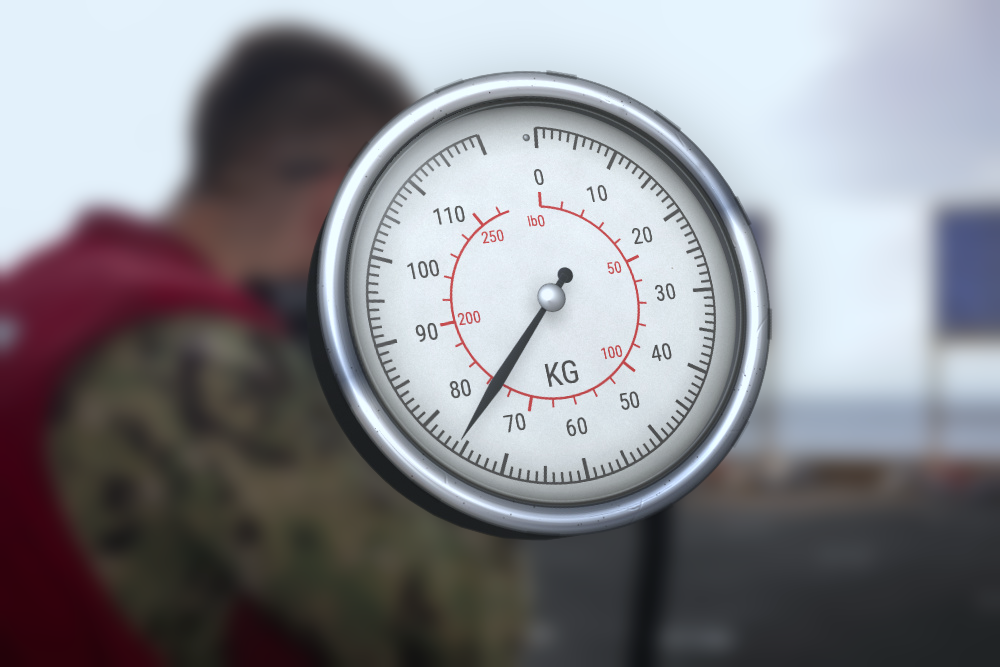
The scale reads 76 kg
